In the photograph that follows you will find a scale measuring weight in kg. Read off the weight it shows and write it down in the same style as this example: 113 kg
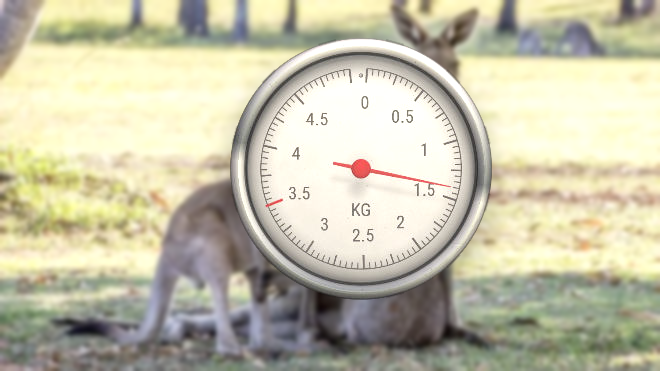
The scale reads 1.4 kg
